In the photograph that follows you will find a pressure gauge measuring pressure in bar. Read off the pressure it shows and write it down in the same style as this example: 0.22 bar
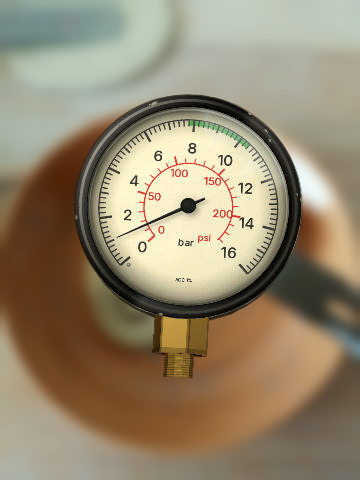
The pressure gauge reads 1 bar
